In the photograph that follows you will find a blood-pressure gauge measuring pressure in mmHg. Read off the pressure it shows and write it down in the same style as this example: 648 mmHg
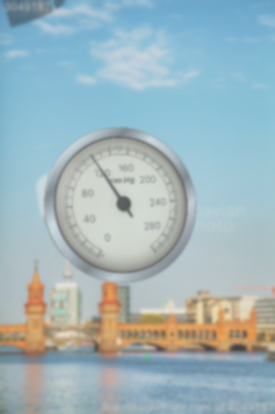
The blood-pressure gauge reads 120 mmHg
